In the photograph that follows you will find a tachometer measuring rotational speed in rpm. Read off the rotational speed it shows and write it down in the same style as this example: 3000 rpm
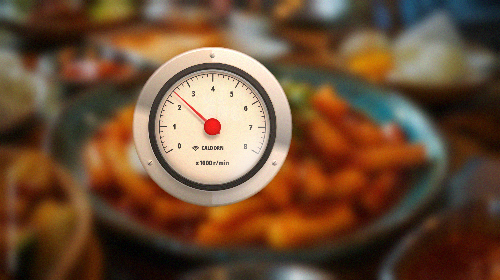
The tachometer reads 2400 rpm
